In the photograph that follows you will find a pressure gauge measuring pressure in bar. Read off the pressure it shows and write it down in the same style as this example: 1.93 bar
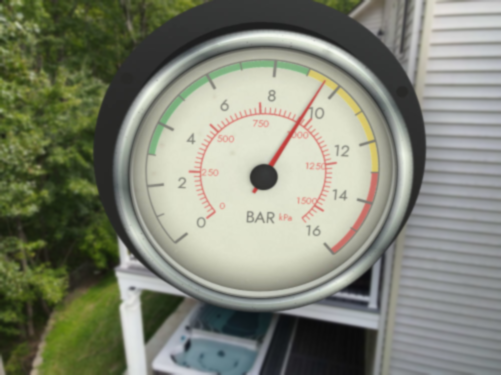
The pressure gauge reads 9.5 bar
